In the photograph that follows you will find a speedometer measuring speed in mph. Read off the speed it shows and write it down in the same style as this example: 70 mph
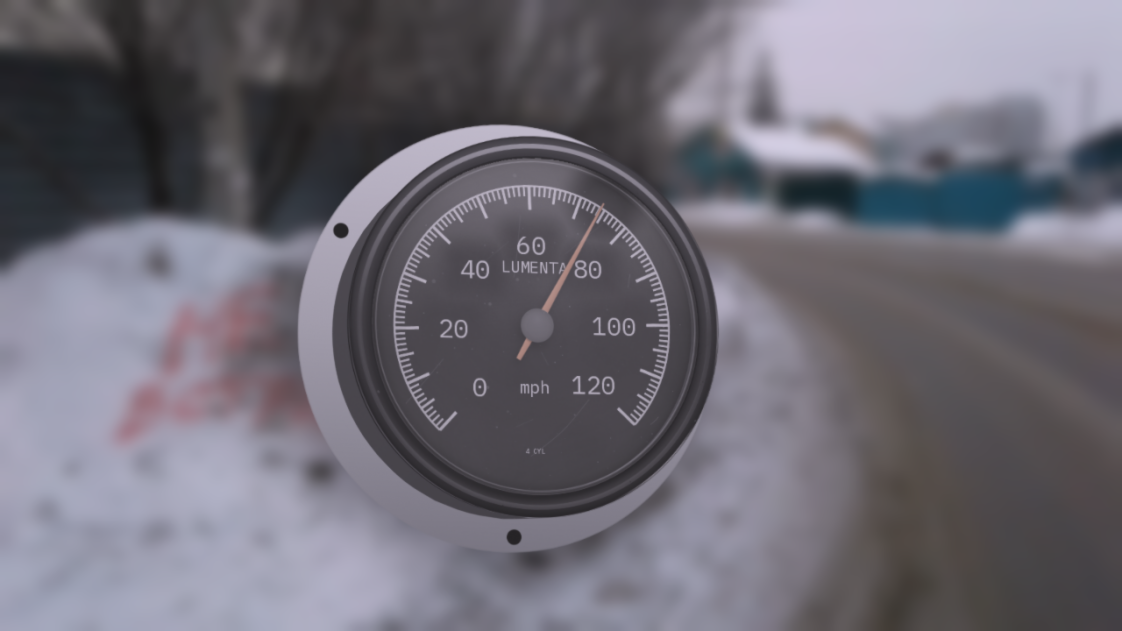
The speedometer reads 74 mph
